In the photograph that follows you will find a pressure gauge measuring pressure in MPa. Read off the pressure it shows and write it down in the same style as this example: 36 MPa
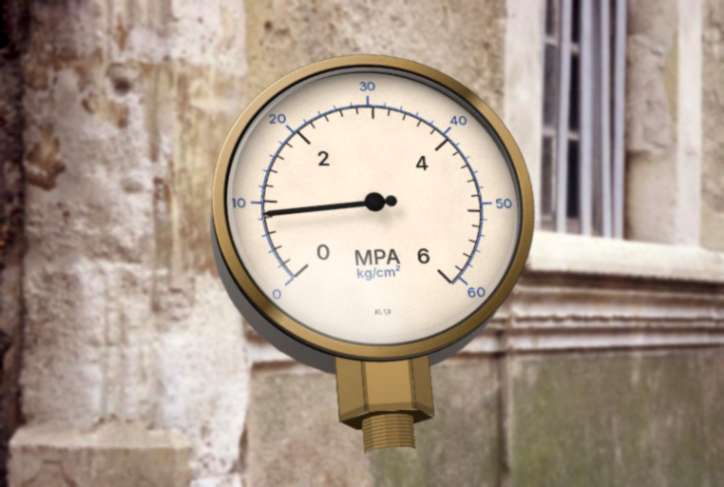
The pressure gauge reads 0.8 MPa
